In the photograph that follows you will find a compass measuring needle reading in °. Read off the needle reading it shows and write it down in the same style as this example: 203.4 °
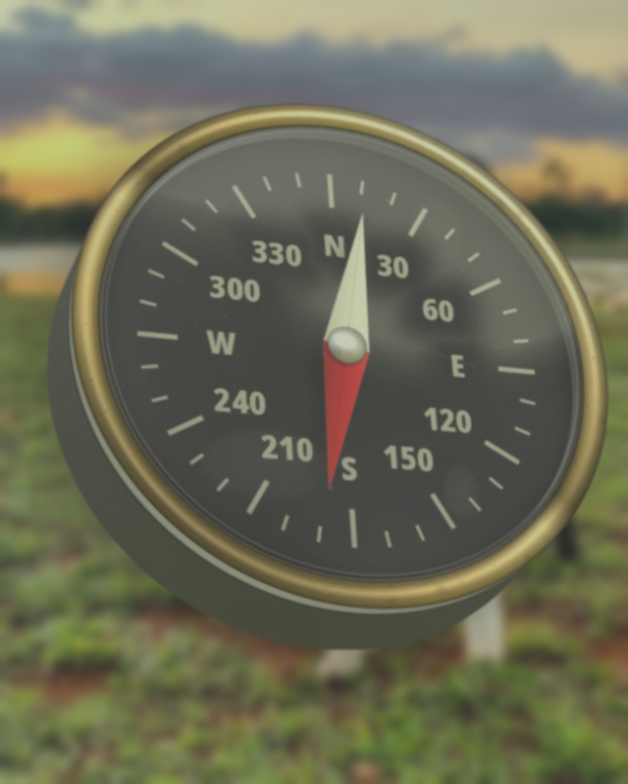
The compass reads 190 °
